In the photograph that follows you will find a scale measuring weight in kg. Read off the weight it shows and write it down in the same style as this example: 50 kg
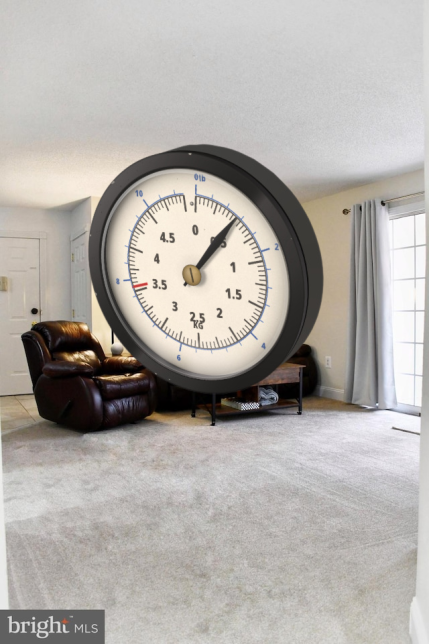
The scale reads 0.5 kg
